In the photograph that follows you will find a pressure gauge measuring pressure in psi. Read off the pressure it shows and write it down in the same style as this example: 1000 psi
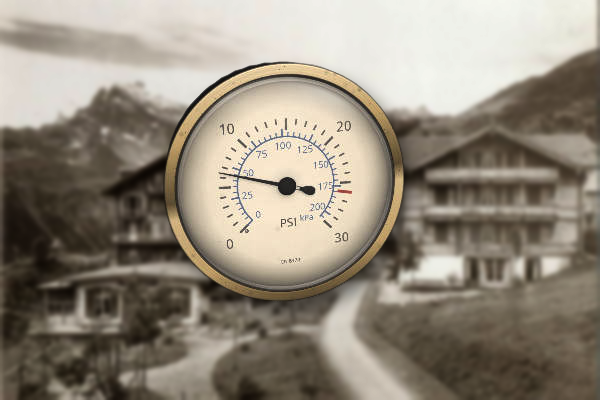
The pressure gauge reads 6.5 psi
